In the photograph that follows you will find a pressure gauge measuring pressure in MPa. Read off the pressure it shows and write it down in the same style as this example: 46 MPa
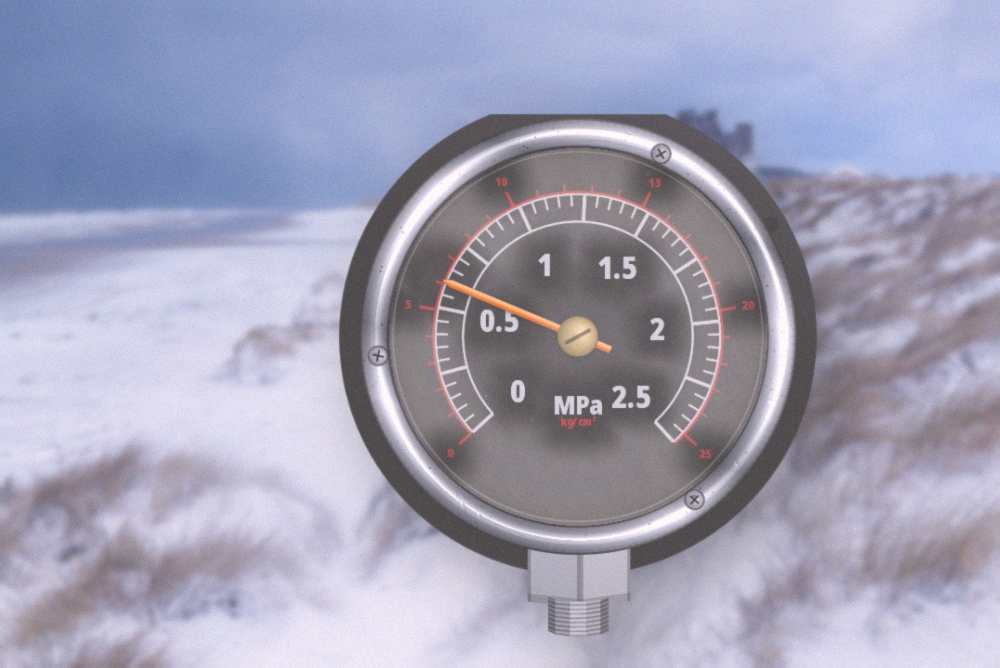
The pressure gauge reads 0.6 MPa
